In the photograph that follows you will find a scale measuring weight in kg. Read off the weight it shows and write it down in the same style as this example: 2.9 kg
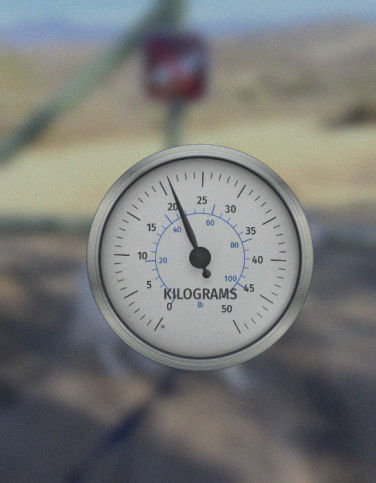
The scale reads 21 kg
